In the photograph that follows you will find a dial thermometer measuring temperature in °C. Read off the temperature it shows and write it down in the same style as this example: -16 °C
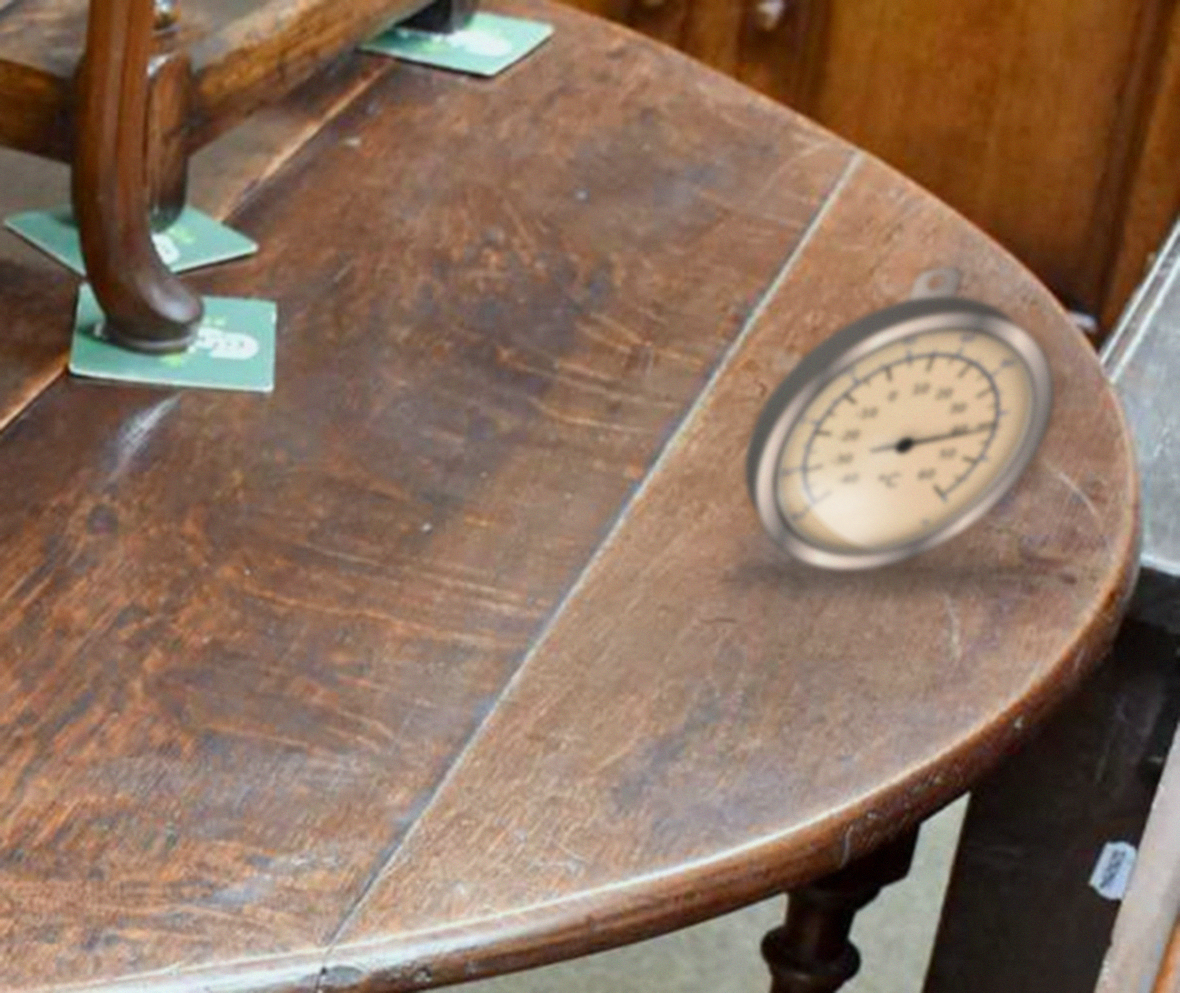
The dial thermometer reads 40 °C
